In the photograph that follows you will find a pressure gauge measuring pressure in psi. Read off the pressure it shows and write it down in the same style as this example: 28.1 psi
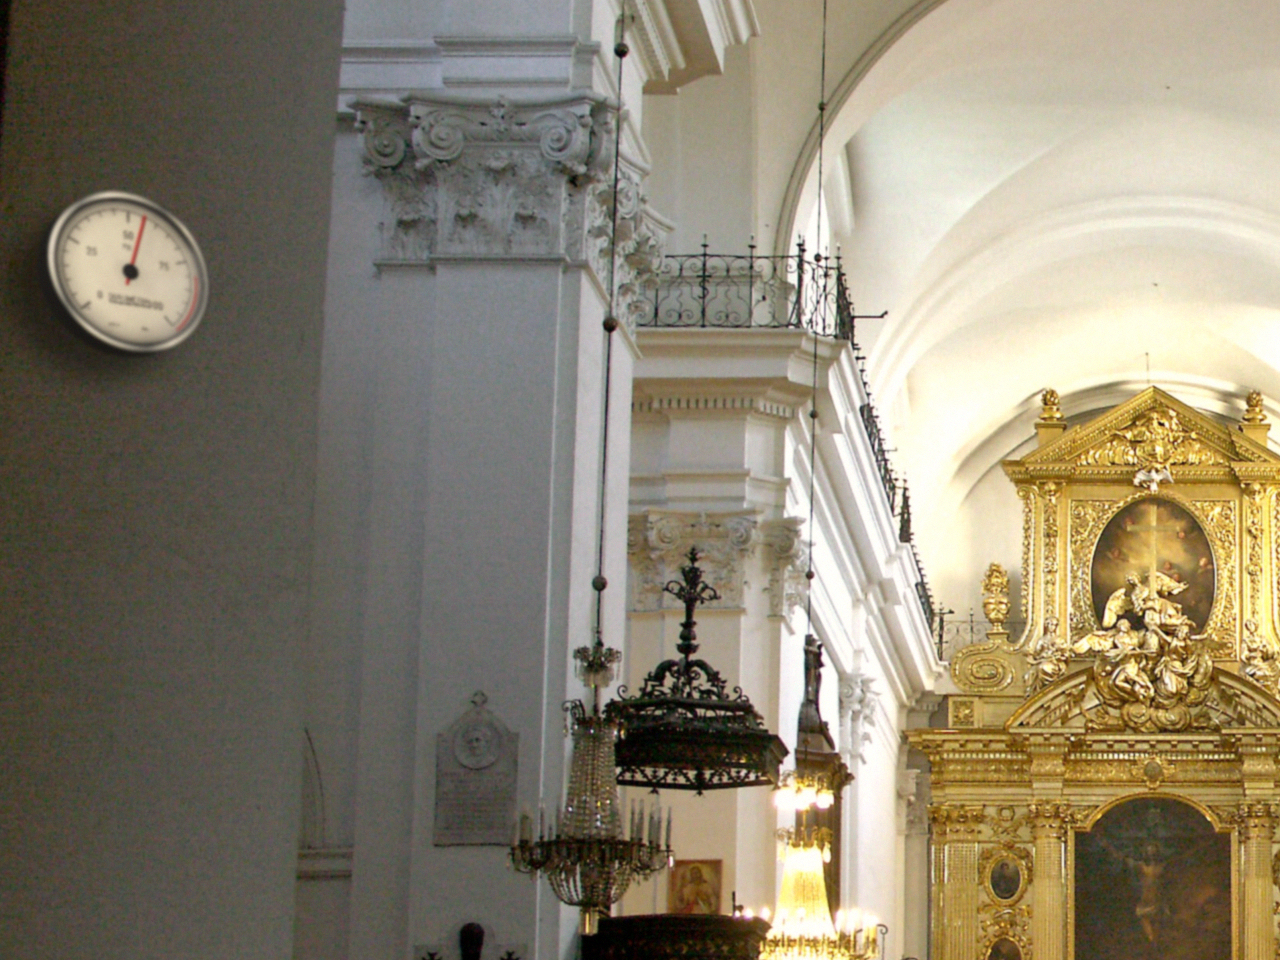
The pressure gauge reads 55 psi
